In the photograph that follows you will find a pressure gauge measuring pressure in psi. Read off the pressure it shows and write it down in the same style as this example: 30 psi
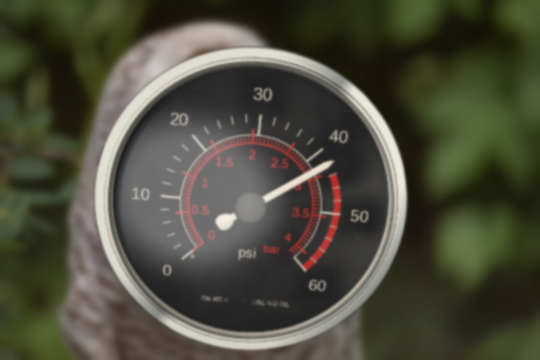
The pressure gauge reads 42 psi
